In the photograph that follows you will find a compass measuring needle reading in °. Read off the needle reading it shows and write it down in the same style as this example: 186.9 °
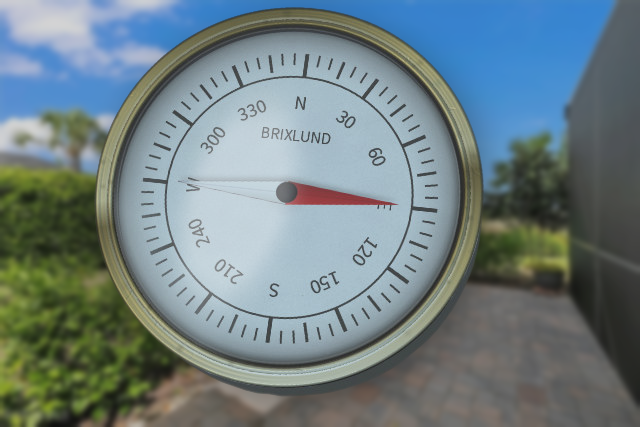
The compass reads 90 °
